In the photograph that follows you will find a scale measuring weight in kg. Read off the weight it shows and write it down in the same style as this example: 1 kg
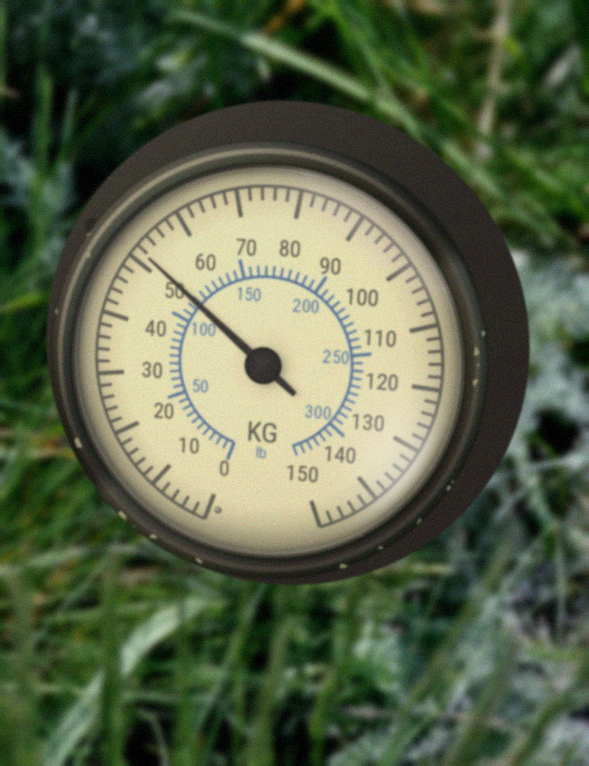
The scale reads 52 kg
